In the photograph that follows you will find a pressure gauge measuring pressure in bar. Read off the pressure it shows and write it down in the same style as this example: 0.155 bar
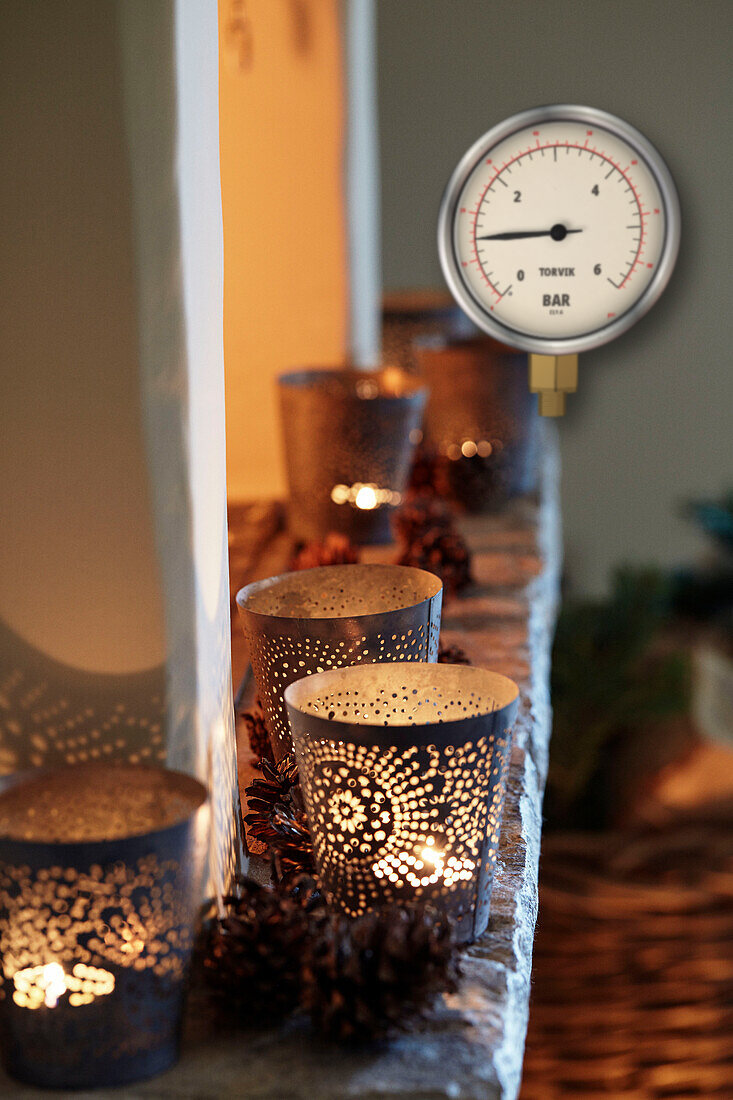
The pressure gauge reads 1 bar
